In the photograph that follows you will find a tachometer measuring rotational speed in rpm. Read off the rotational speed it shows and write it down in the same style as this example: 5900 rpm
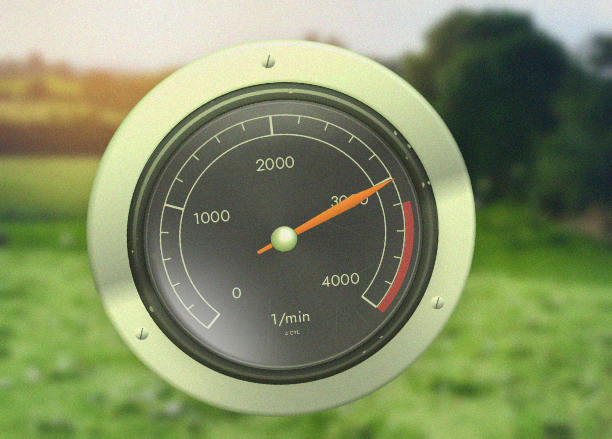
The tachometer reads 3000 rpm
